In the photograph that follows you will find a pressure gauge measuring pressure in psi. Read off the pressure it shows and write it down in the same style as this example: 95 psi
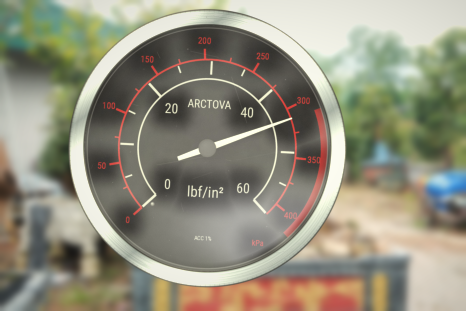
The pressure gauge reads 45 psi
